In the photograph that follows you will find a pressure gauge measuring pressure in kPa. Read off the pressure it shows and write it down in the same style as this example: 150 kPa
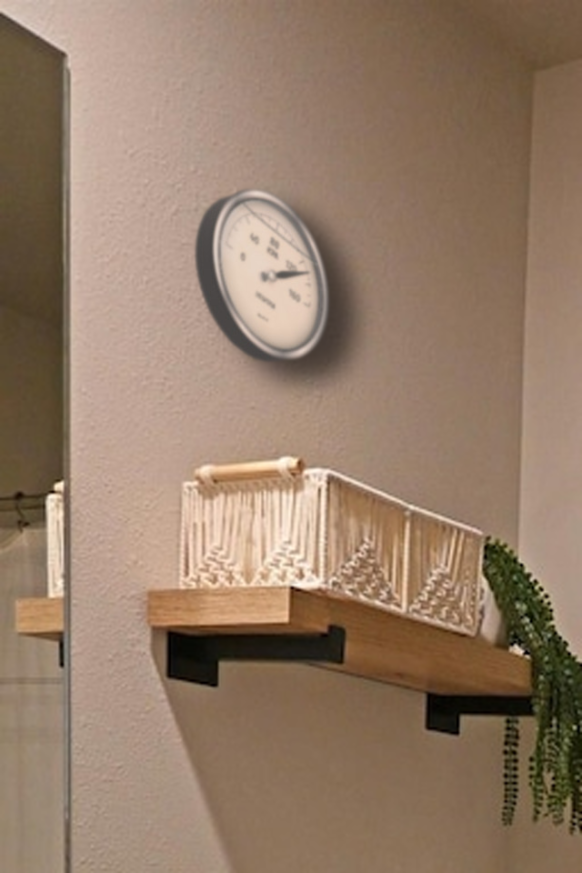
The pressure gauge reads 130 kPa
